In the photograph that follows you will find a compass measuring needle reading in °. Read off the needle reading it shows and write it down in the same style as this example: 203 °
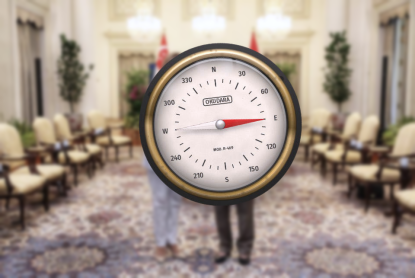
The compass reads 90 °
